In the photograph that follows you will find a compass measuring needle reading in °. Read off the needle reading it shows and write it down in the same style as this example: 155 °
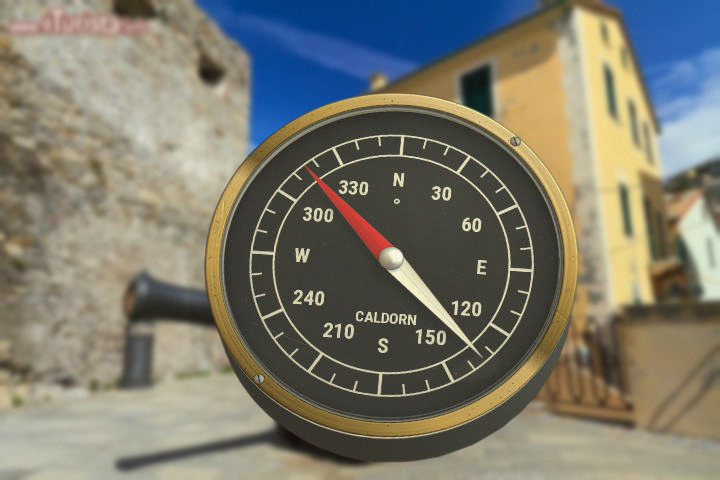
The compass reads 315 °
